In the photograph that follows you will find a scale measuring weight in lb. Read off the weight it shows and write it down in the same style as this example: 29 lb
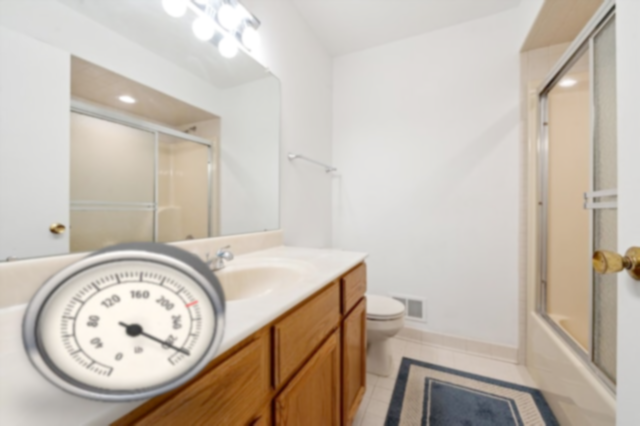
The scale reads 280 lb
